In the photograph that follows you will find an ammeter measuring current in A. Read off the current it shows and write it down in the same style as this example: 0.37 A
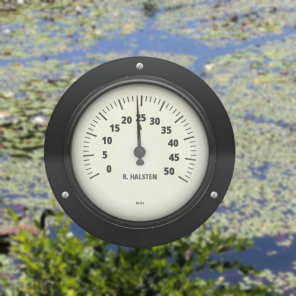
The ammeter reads 24 A
